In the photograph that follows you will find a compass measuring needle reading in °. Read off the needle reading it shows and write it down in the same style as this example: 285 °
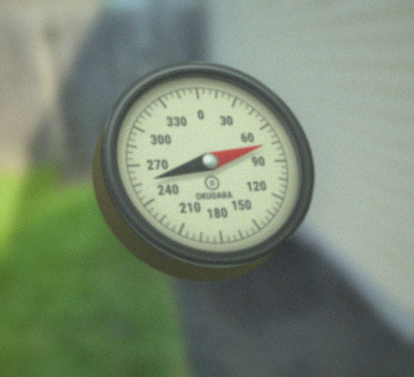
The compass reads 75 °
